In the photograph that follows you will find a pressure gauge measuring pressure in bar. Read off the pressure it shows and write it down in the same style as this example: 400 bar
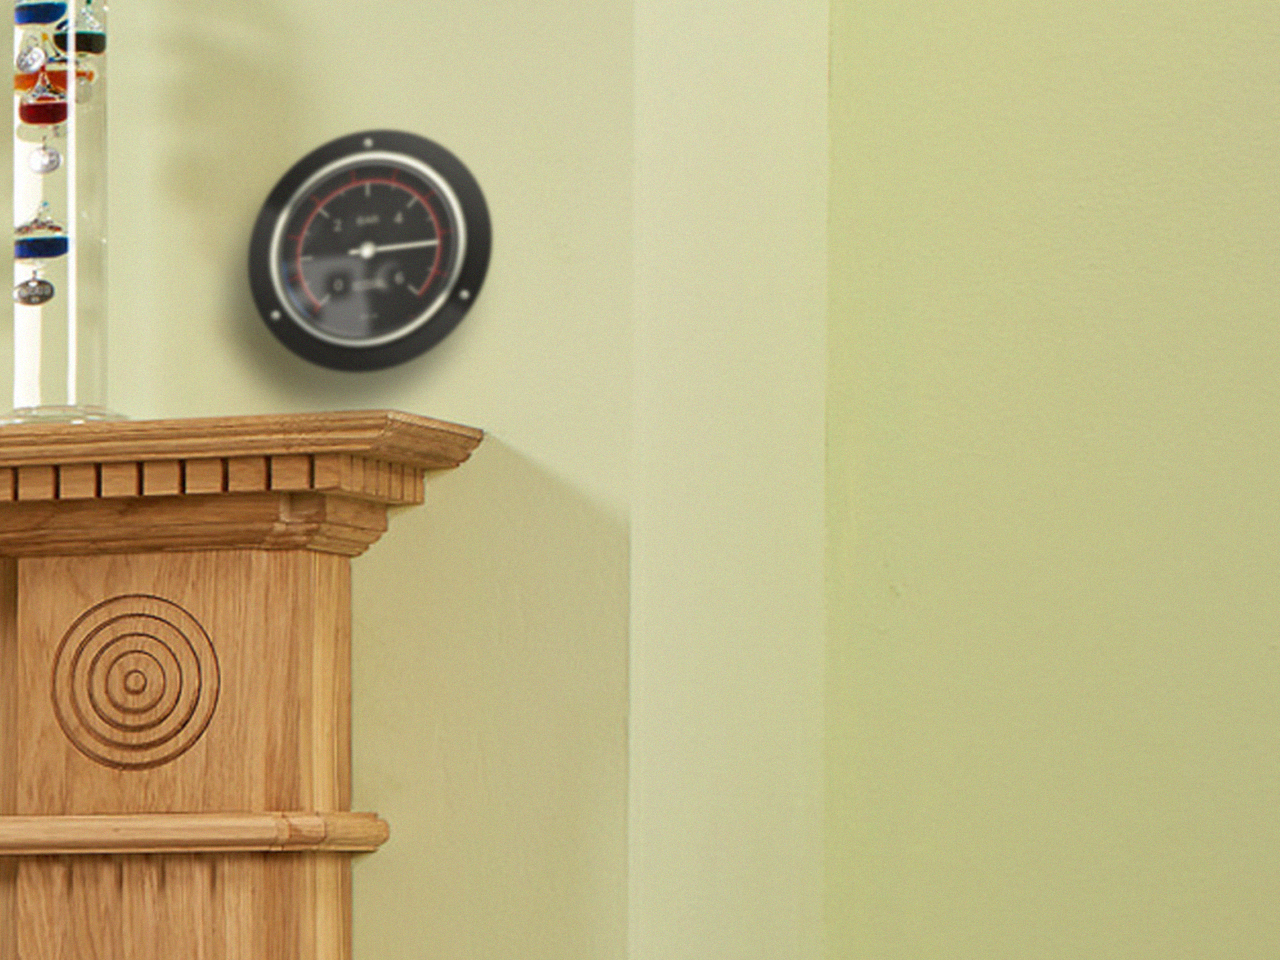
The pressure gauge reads 5 bar
